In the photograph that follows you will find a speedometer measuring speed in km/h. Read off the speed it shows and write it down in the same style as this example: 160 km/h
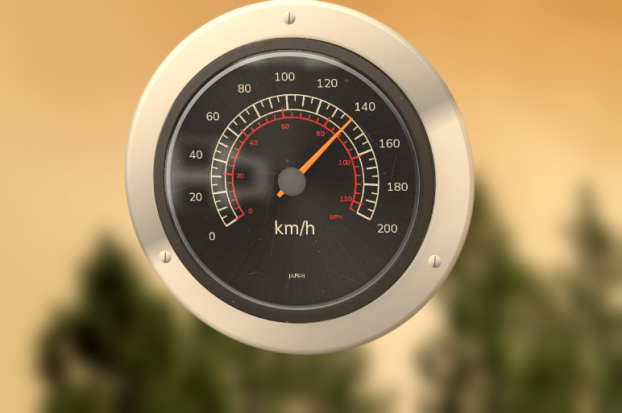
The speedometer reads 140 km/h
